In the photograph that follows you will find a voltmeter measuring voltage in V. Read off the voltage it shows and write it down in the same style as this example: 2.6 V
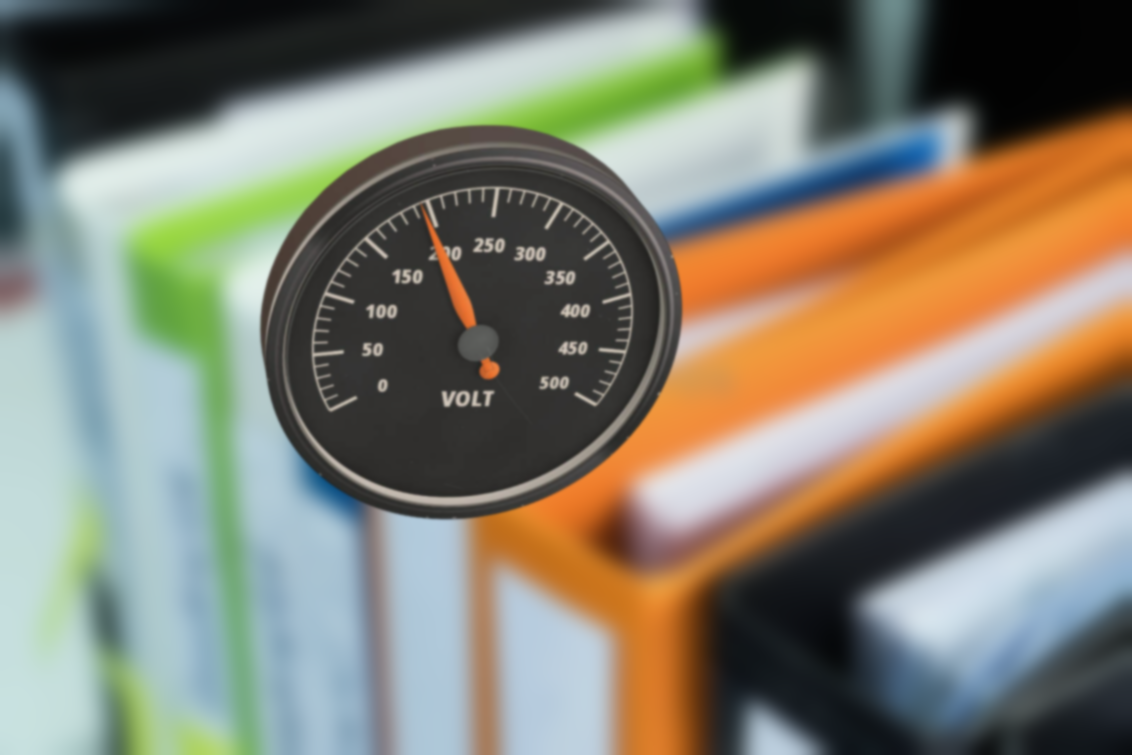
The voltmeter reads 195 V
